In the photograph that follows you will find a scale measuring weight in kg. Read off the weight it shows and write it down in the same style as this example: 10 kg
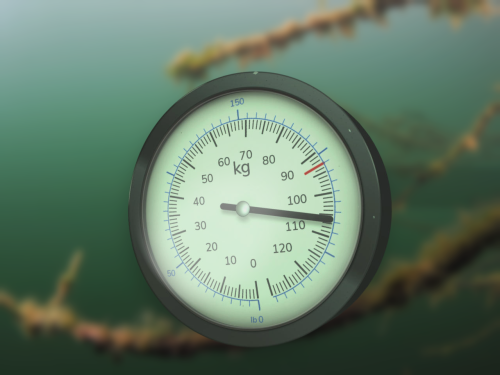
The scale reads 106 kg
